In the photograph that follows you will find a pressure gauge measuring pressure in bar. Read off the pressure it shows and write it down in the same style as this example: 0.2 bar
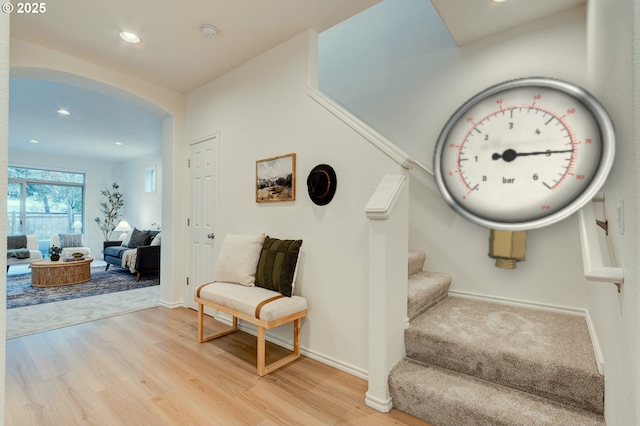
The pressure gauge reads 5 bar
